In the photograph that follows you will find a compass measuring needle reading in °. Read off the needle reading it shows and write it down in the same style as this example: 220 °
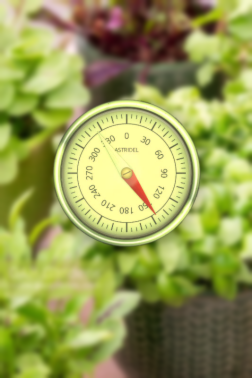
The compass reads 145 °
